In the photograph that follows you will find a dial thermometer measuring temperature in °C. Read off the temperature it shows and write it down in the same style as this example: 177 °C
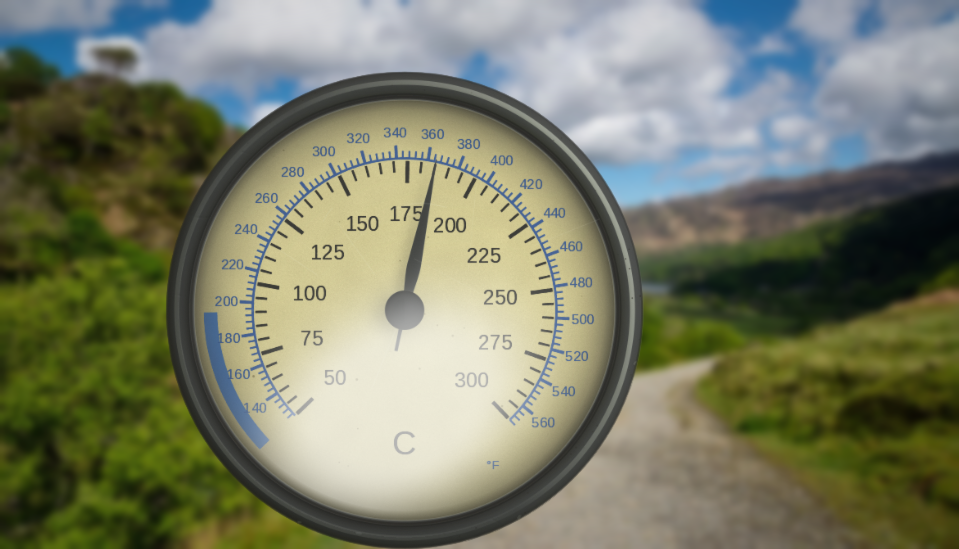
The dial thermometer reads 185 °C
